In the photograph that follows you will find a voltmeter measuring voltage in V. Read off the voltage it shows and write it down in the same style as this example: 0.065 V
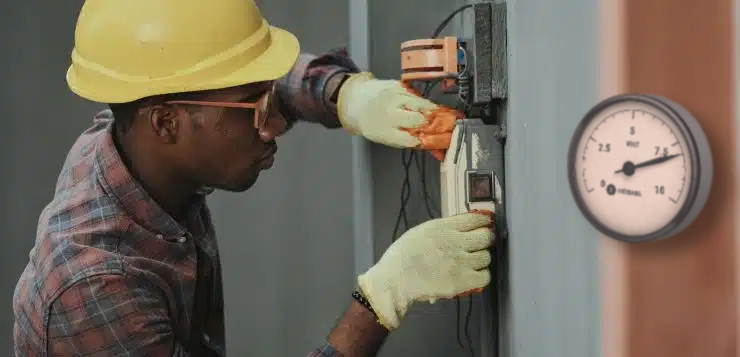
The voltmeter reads 8 V
